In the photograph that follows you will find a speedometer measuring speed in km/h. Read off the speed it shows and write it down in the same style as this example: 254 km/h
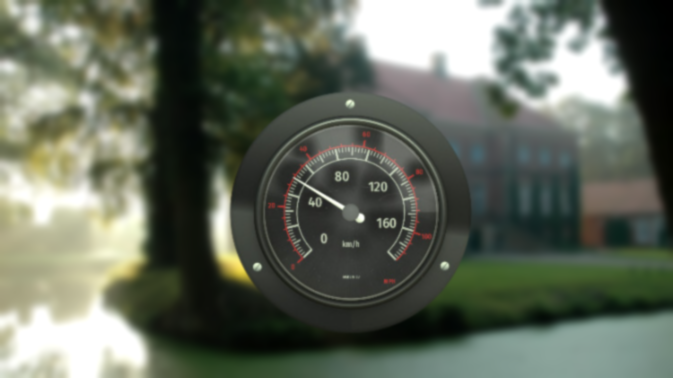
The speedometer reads 50 km/h
